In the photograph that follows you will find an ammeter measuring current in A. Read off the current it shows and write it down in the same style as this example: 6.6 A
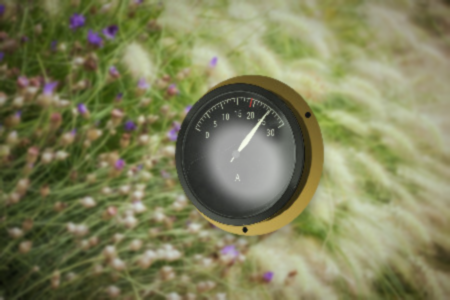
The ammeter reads 25 A
